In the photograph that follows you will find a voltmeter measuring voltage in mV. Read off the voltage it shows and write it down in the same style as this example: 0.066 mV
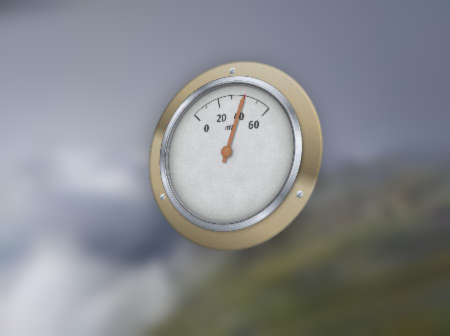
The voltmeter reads 40 mV
